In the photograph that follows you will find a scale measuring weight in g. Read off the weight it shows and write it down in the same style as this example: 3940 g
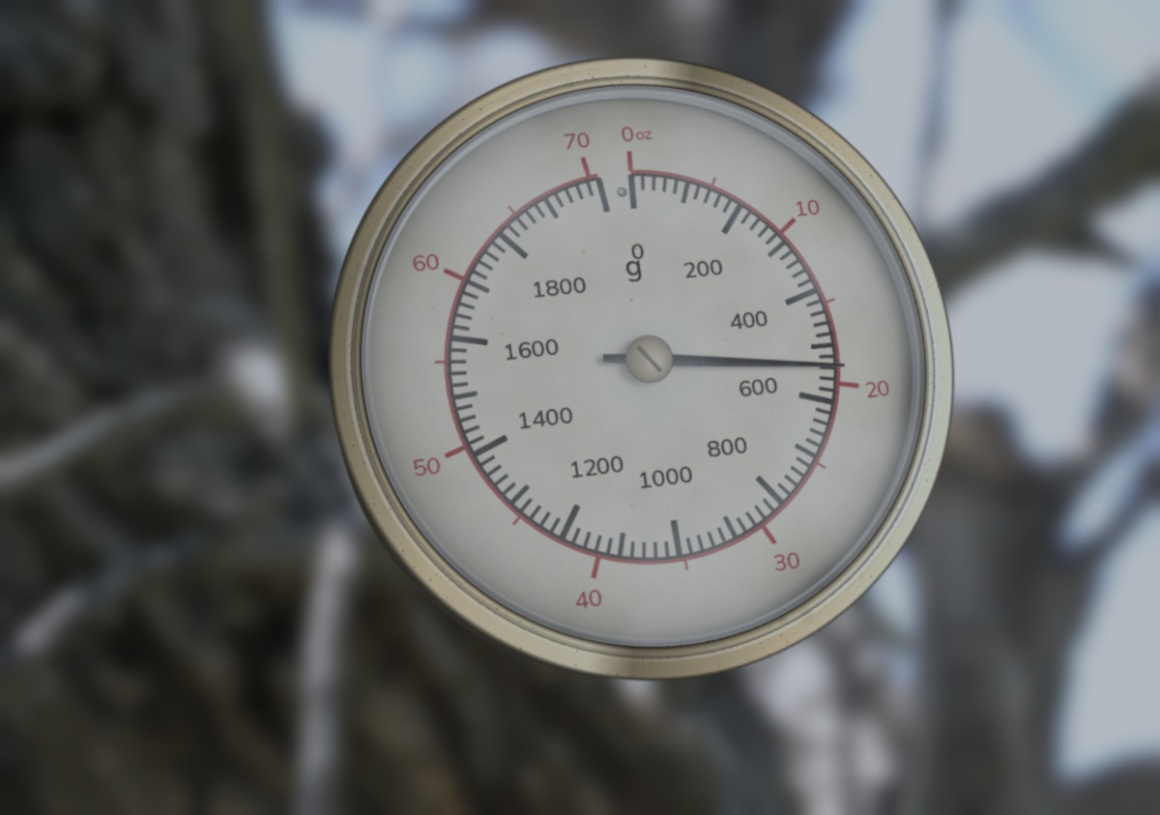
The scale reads 540 g
